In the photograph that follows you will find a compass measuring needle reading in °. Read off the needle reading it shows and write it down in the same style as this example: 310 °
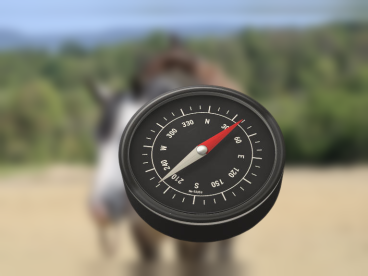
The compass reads 40 °
